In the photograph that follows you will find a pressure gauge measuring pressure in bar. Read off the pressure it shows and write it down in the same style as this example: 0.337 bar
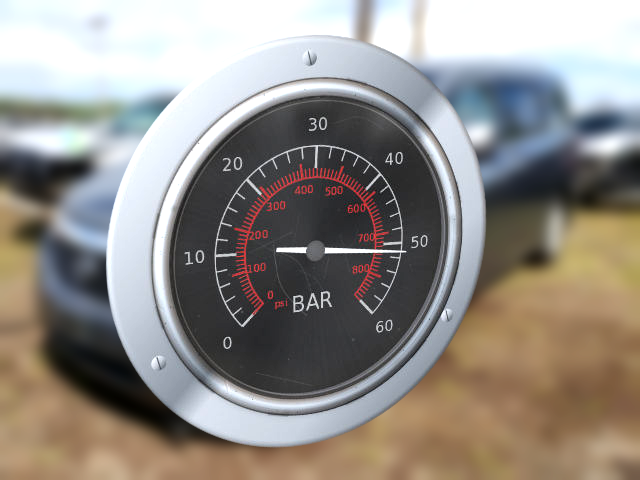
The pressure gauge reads 51 bar
